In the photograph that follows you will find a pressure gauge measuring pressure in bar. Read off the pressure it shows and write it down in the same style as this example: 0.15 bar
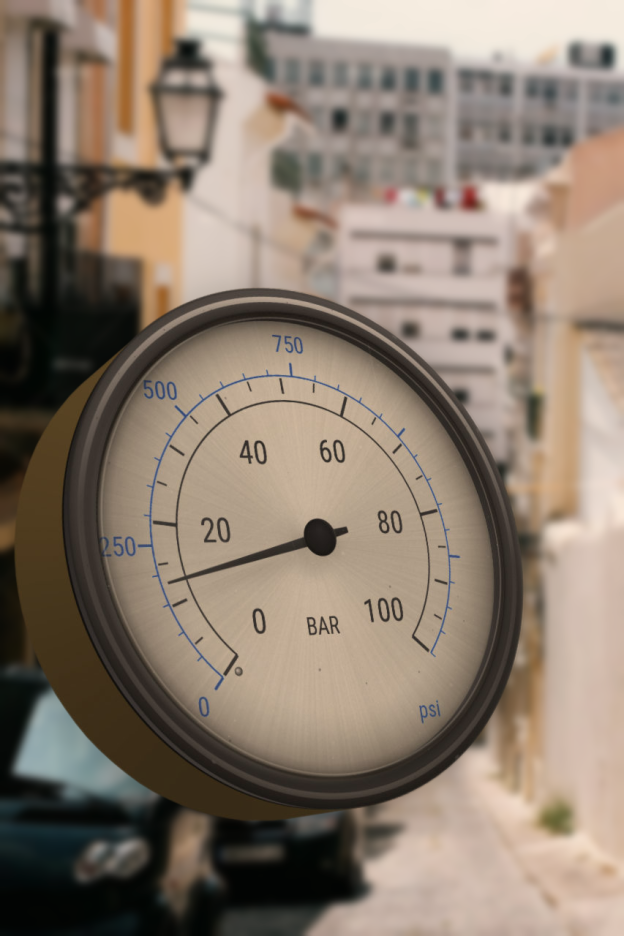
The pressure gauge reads 12.5 bar
